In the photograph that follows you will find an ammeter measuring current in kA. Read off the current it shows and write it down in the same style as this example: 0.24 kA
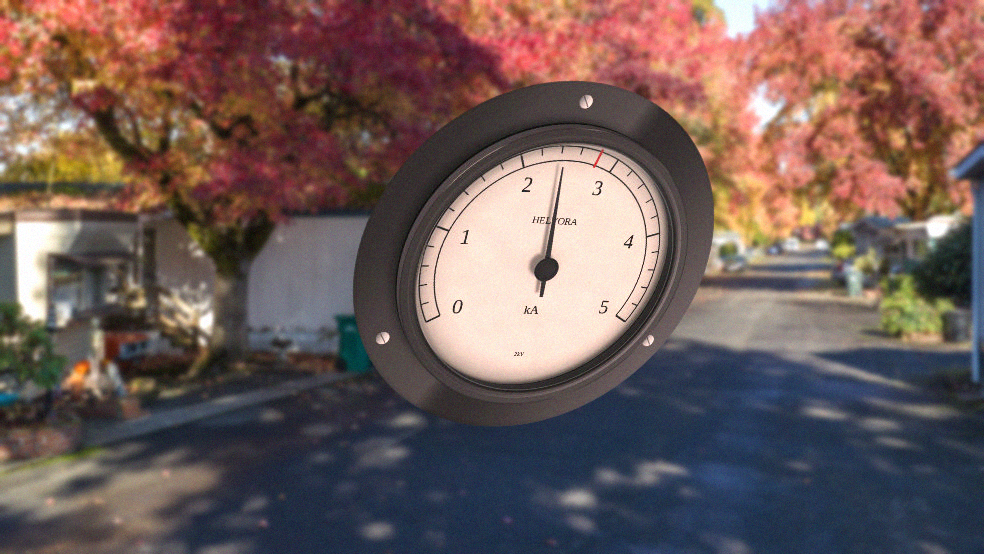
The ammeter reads 2.4 kA
